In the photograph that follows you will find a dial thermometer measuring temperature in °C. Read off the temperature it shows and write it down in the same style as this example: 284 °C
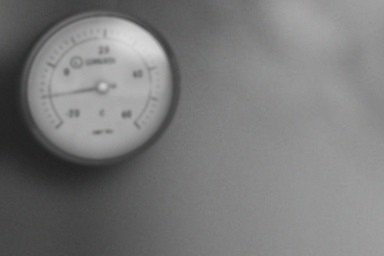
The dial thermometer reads -10 °C
